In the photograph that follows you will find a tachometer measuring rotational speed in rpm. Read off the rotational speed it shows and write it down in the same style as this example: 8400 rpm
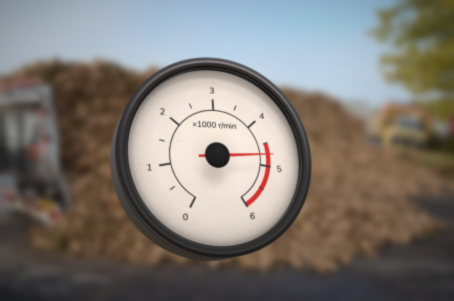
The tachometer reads 4750 rpm
